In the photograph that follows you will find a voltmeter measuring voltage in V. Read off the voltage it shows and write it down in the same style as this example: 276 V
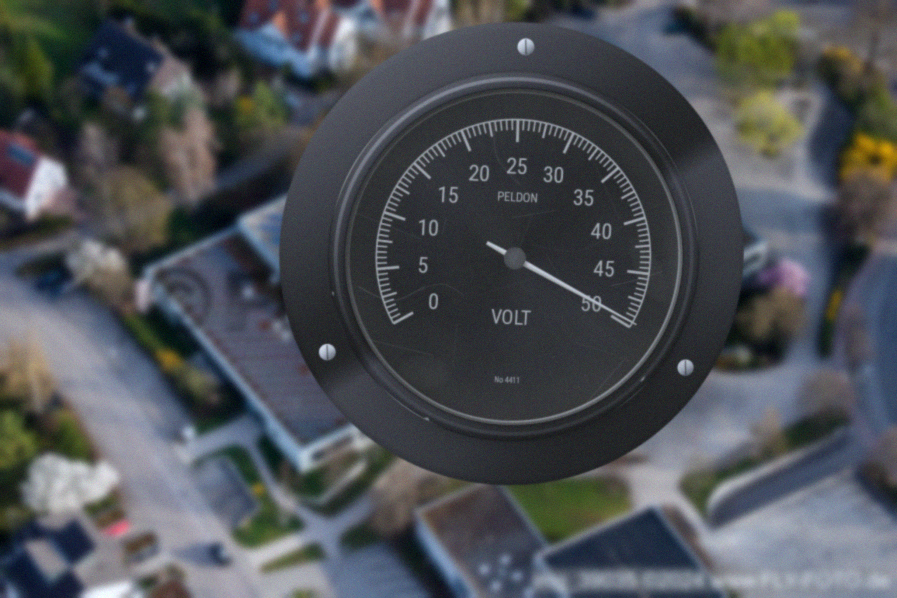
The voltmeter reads 49.5 V
